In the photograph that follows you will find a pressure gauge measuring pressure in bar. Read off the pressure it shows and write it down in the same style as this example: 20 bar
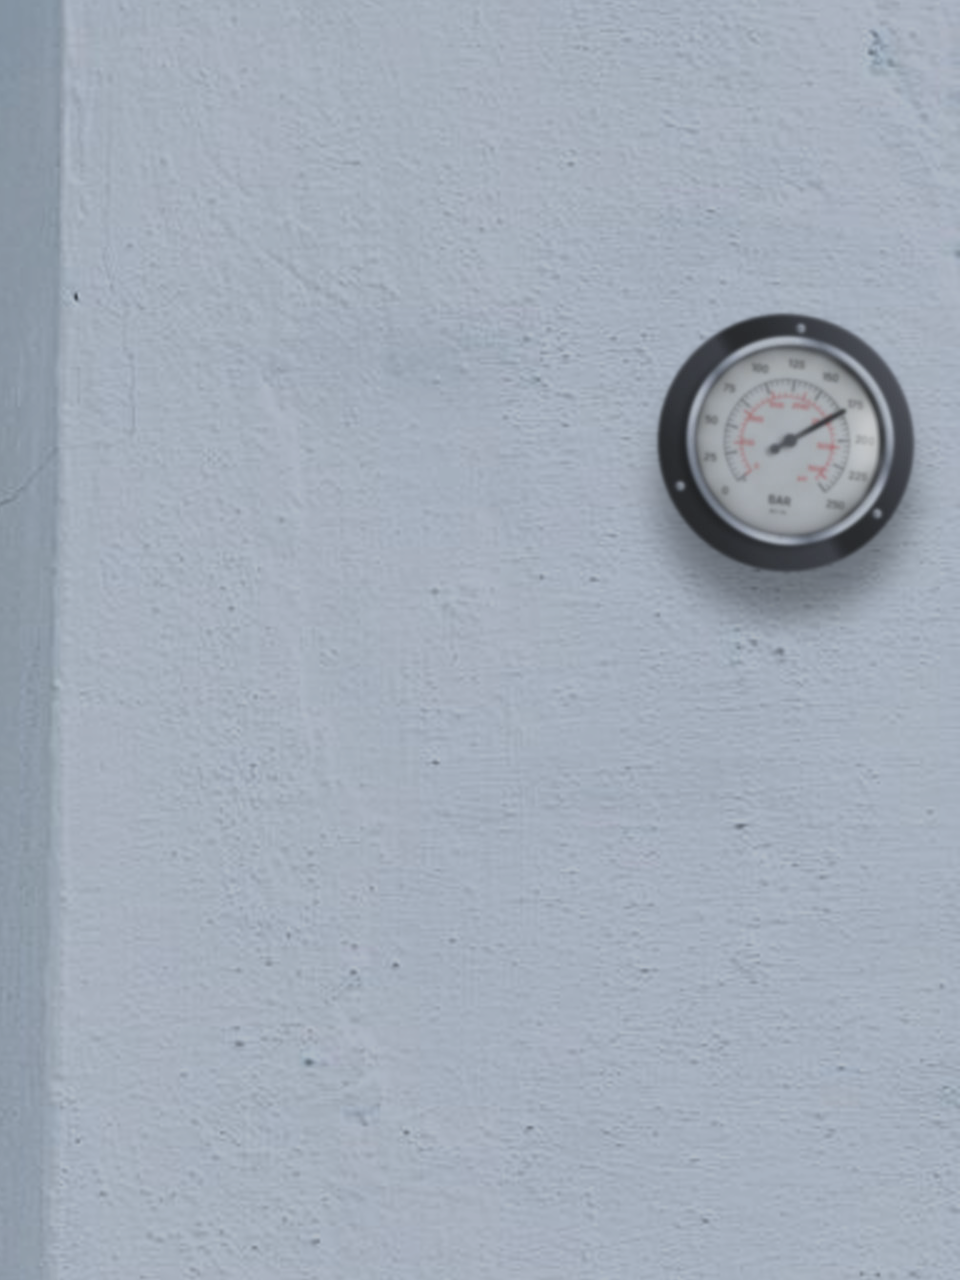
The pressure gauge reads 175 bar
